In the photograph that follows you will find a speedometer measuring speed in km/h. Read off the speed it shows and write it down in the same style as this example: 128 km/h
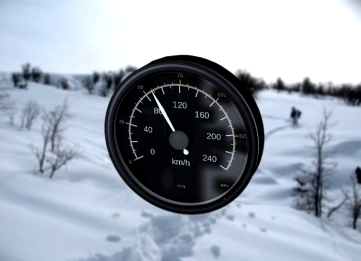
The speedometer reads 90 km/h
